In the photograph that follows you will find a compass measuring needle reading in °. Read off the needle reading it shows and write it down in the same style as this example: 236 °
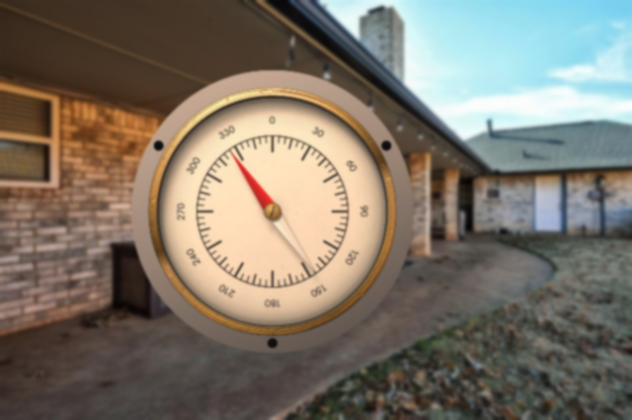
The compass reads 325 °
